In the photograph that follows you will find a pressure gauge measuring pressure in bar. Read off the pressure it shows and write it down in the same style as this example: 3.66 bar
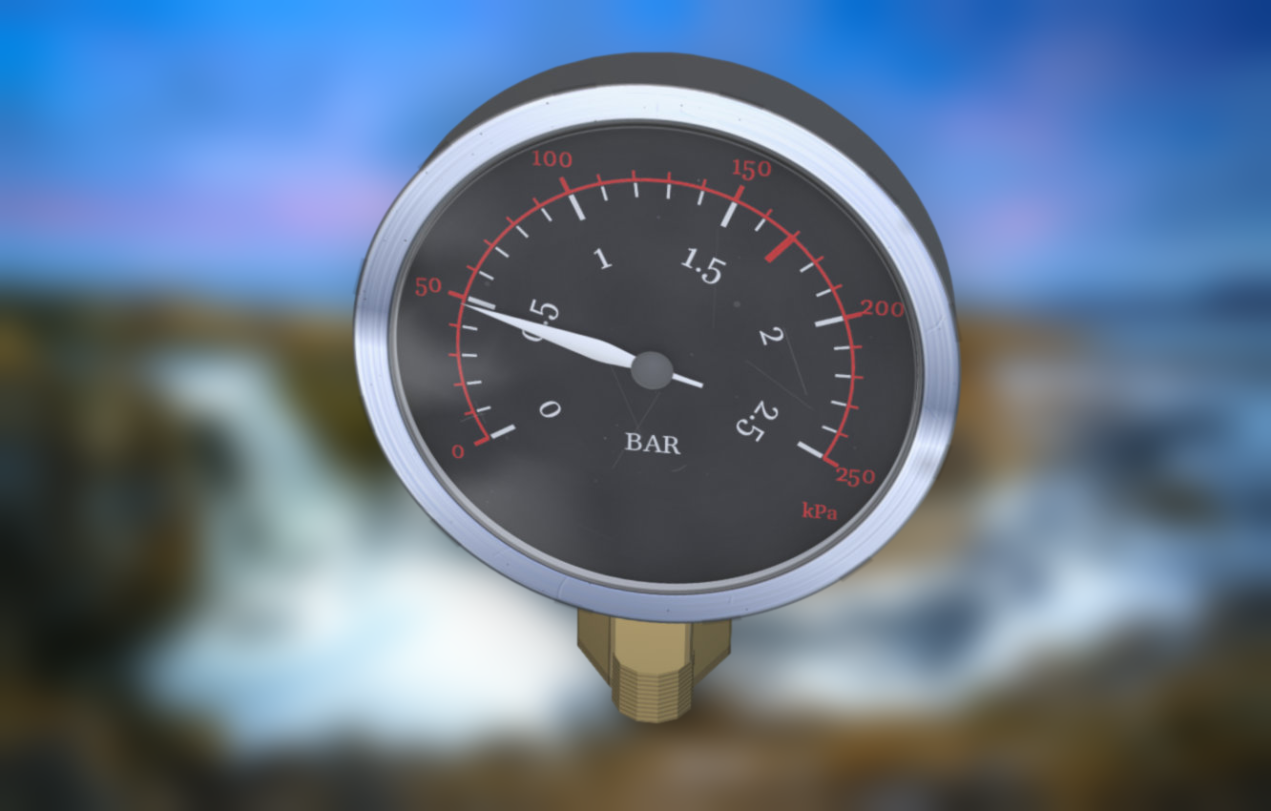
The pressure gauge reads 0.5 bar
